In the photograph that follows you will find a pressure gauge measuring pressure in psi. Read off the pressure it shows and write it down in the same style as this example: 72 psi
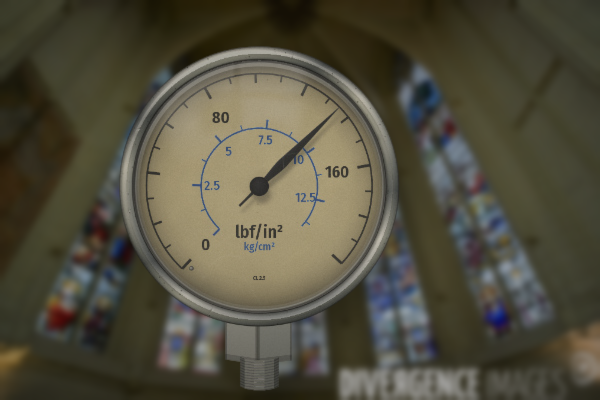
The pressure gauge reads 135 psi
